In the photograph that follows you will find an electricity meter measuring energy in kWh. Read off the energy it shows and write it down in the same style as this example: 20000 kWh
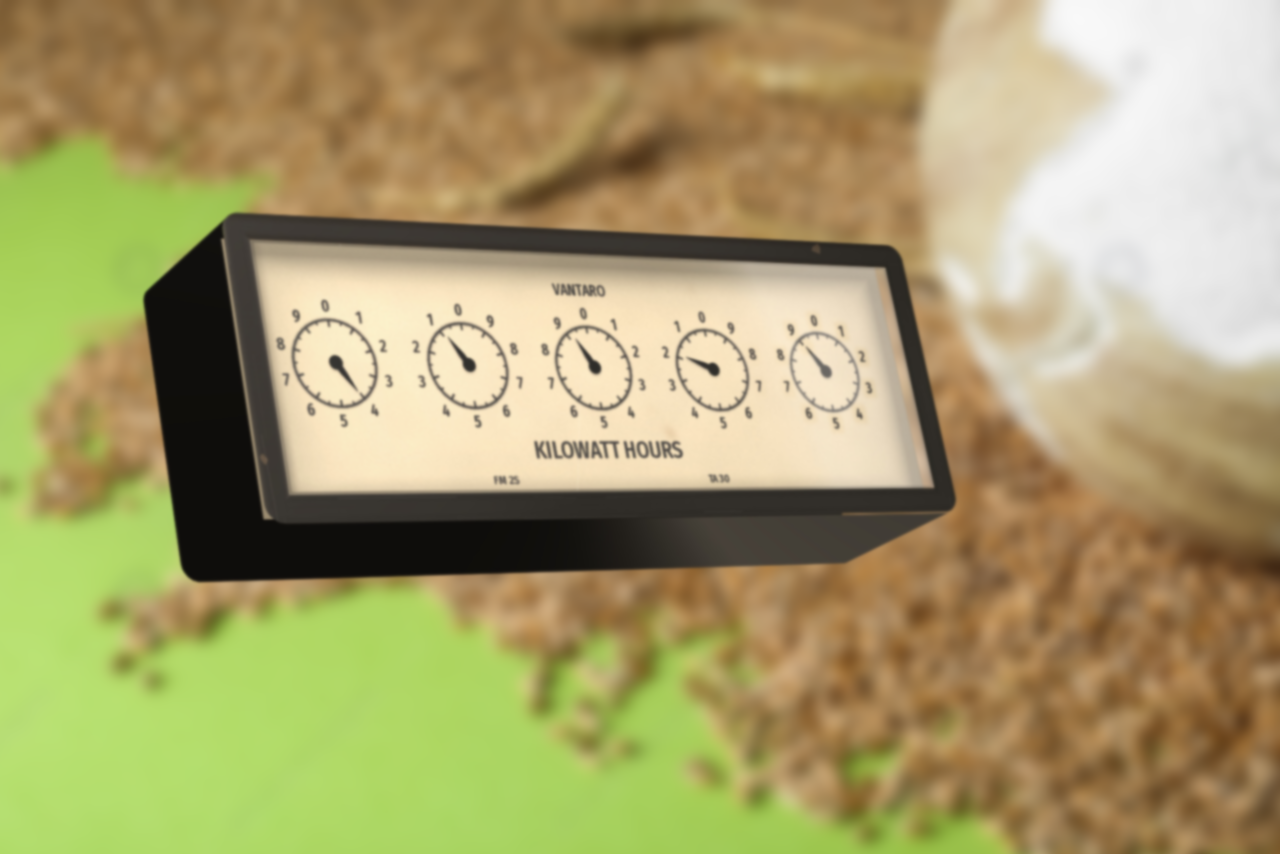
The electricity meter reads 40919 kWh
